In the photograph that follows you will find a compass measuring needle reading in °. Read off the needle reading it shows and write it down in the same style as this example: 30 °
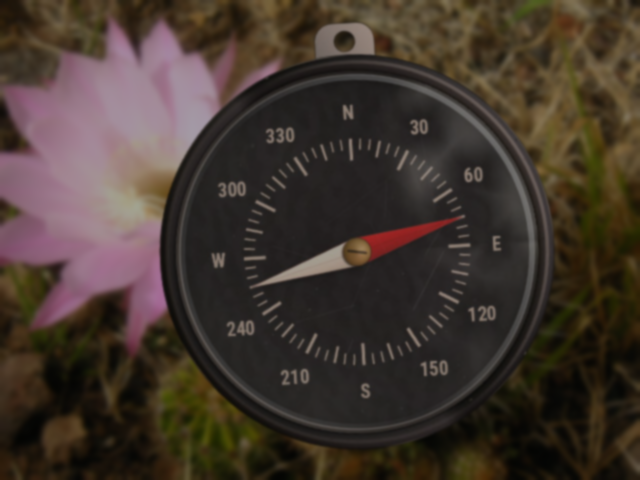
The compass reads 75 °
